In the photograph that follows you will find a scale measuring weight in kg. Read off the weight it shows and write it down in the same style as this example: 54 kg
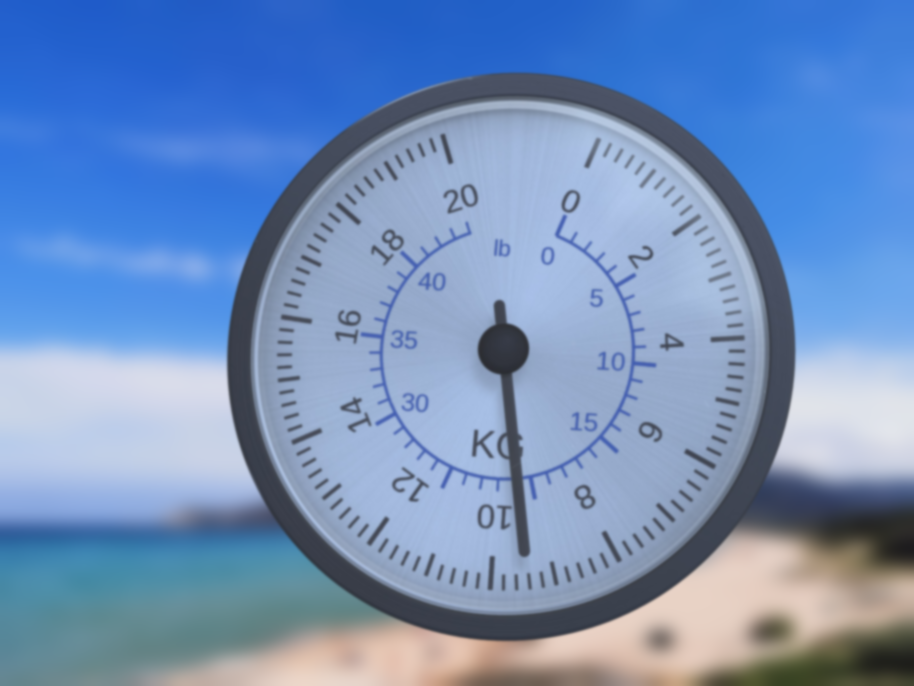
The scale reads 9.4 kg
